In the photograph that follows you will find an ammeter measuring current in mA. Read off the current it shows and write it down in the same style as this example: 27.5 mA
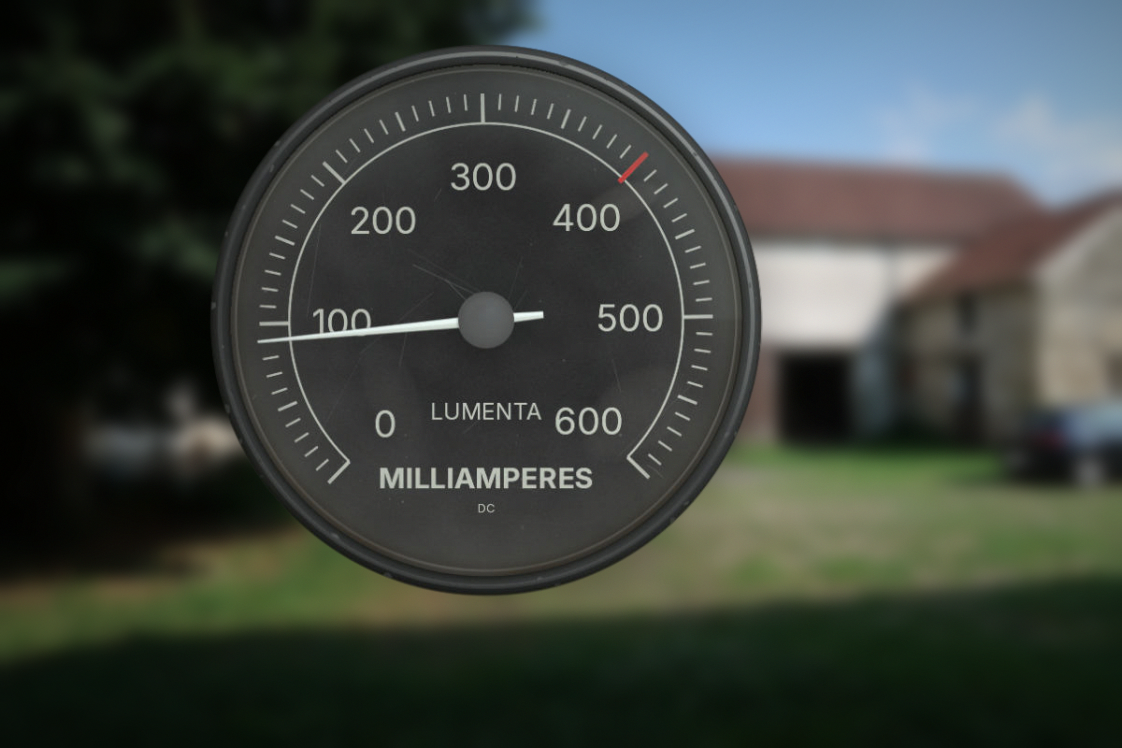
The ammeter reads 90 mA
